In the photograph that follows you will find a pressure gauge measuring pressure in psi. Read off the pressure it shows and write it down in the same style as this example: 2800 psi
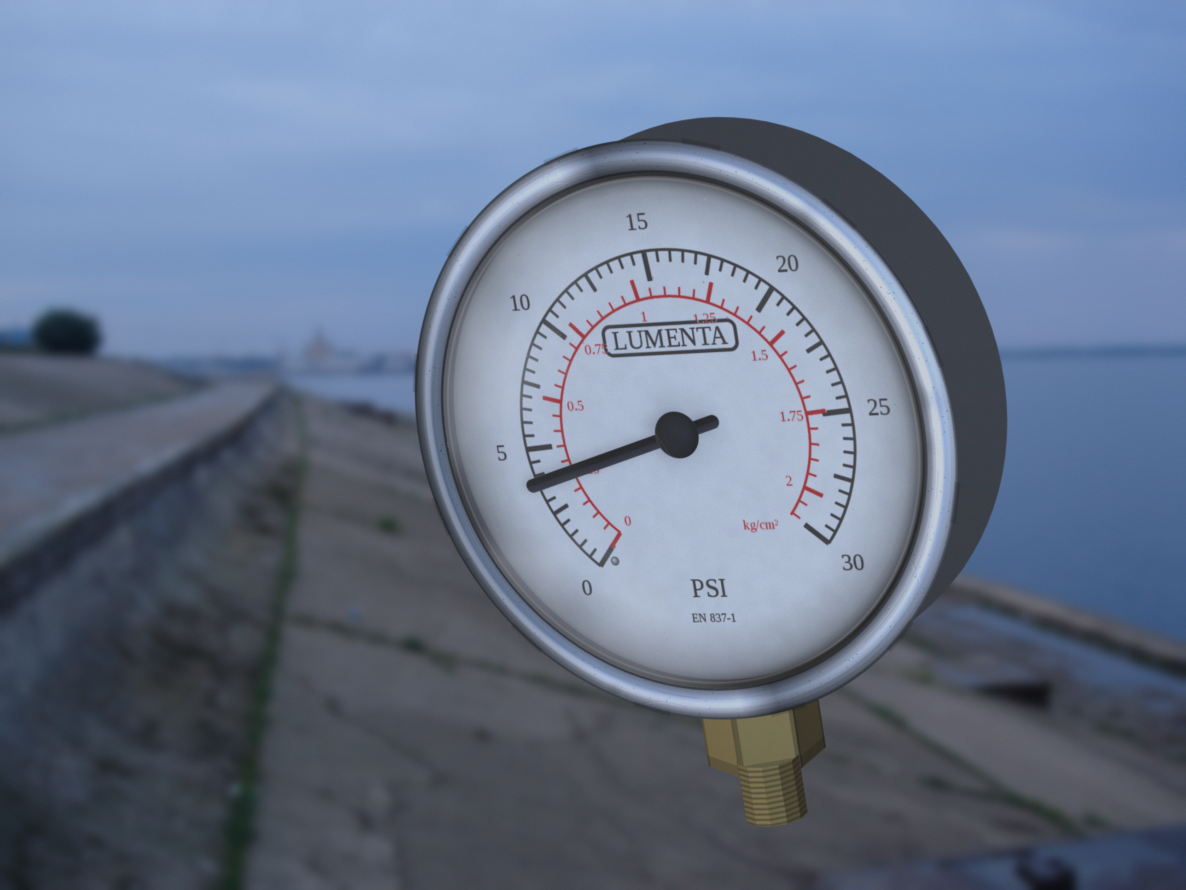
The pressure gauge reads 3.75 psi
